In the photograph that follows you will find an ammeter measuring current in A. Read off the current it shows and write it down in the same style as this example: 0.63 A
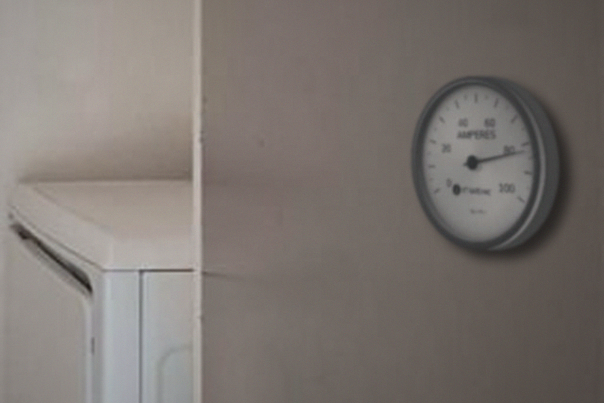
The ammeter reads 82.5 A
